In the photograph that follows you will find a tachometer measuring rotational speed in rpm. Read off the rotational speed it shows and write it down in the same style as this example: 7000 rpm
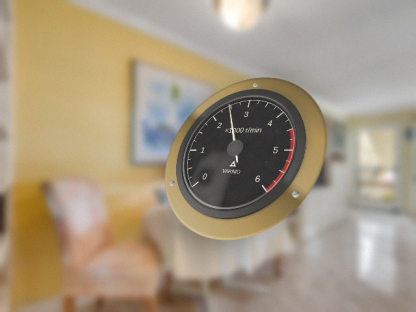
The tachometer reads 2500 rpm
